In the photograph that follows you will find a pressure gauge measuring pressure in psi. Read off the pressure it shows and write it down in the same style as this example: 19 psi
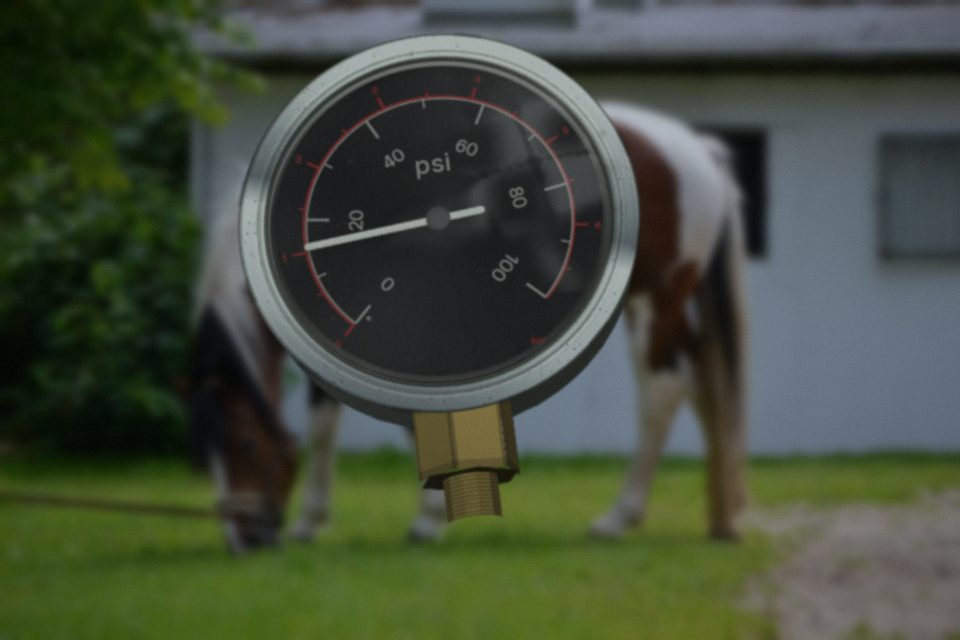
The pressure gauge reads 15 psi
